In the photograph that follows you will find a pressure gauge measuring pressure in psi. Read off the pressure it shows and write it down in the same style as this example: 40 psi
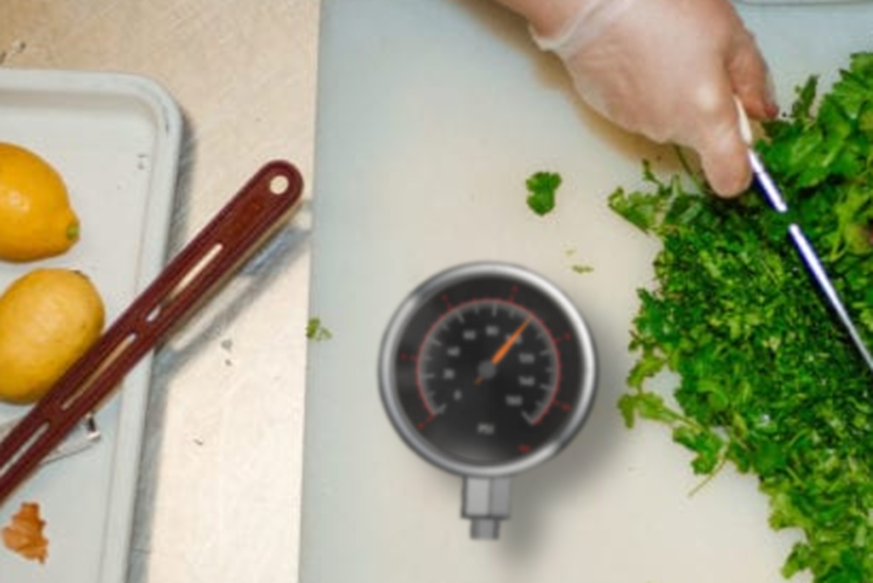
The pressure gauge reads 100 psi
